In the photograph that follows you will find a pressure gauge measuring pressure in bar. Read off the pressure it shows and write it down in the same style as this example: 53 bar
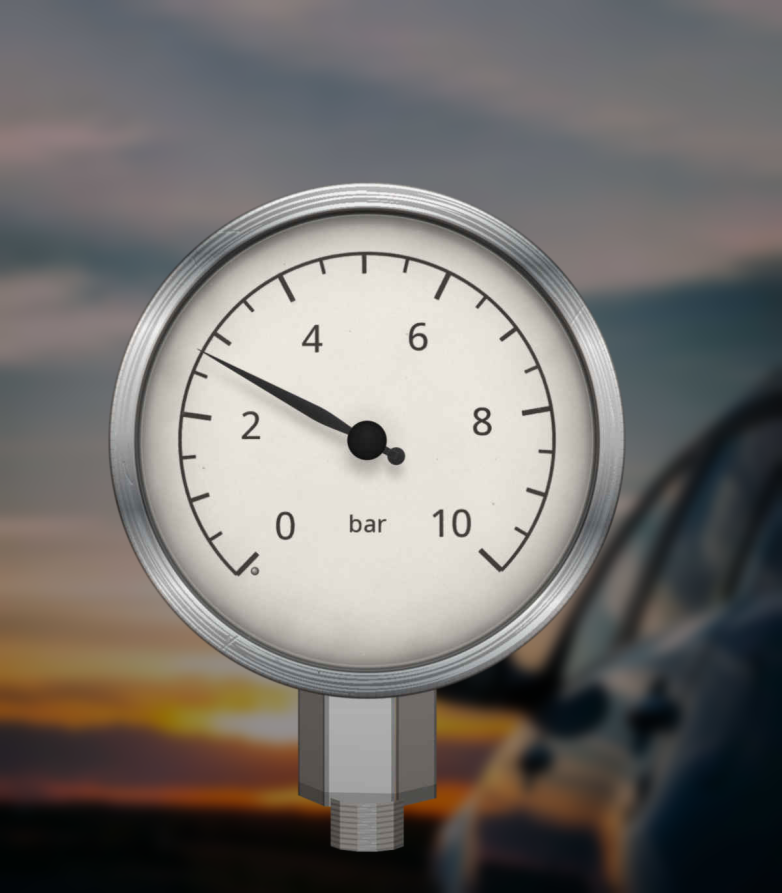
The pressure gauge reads 2.75 bar
